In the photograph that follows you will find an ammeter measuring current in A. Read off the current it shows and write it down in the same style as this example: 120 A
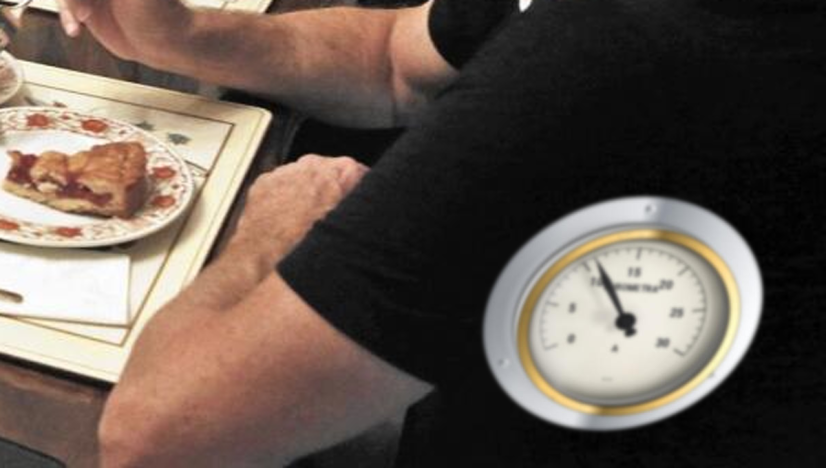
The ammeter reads 11 A
